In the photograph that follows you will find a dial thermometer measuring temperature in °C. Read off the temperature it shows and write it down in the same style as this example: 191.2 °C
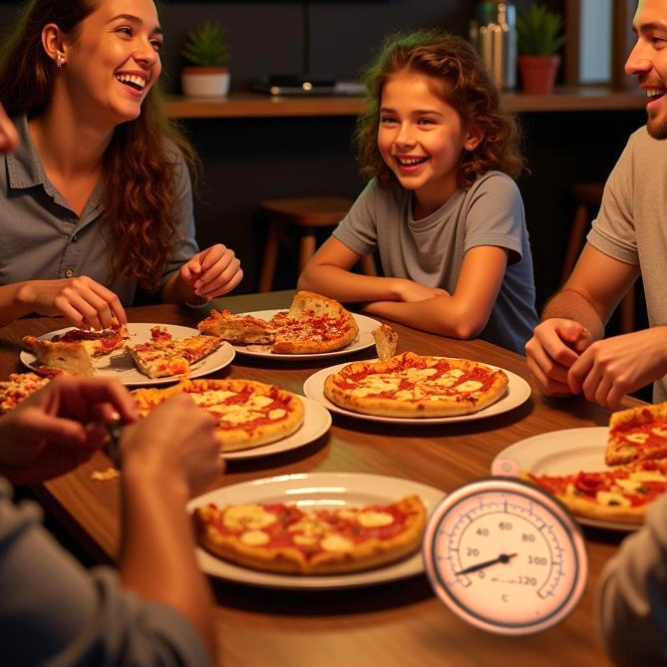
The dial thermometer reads 8 °C
